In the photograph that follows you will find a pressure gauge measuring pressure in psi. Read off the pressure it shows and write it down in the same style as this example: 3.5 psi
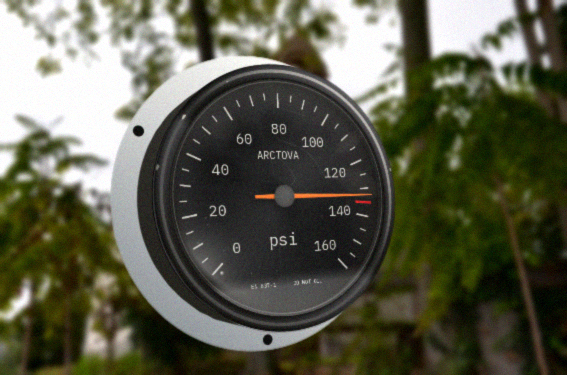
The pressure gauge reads 132.5 psi
